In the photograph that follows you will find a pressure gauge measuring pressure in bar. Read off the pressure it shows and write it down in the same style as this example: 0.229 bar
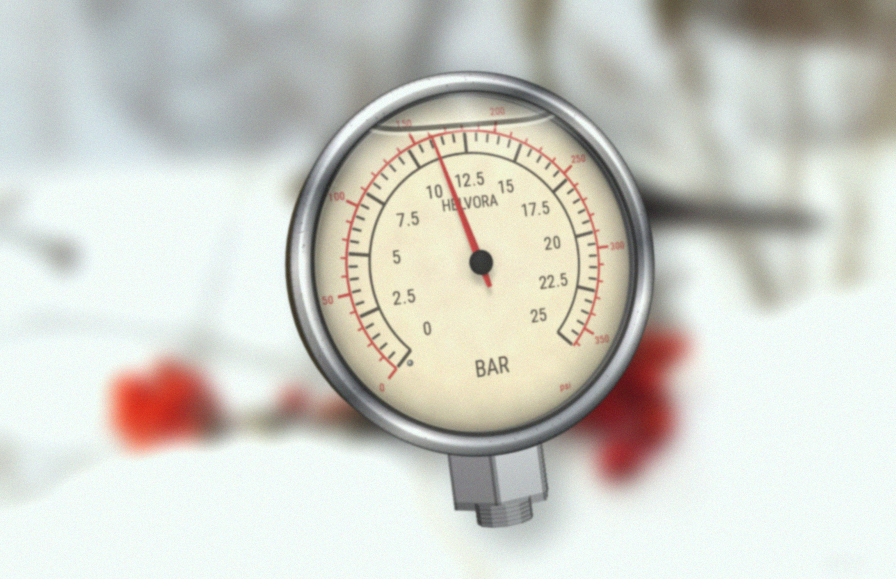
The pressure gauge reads 11 bar
